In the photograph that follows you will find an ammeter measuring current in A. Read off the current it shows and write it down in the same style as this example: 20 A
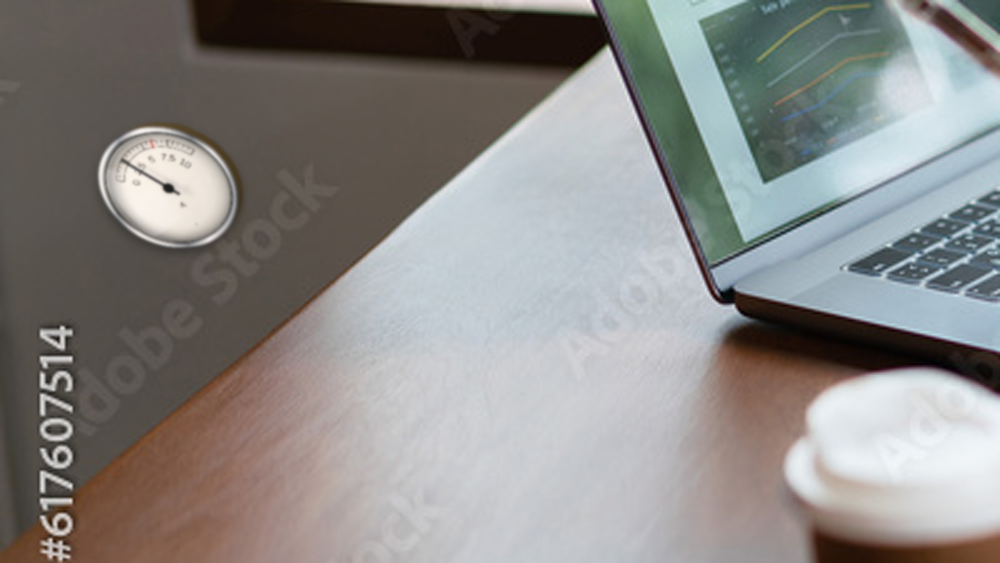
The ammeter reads 2.5 A
